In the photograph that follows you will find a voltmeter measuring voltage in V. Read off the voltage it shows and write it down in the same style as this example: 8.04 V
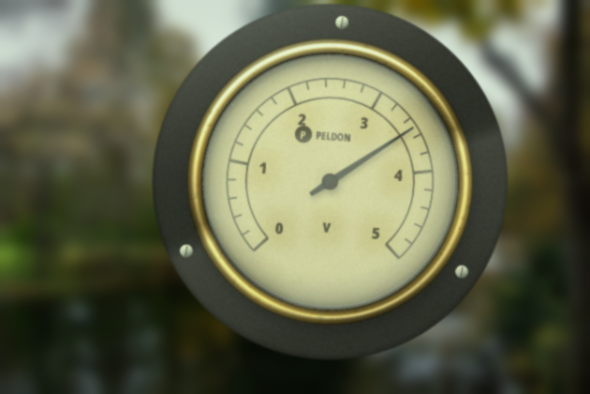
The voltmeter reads 3.5 V
